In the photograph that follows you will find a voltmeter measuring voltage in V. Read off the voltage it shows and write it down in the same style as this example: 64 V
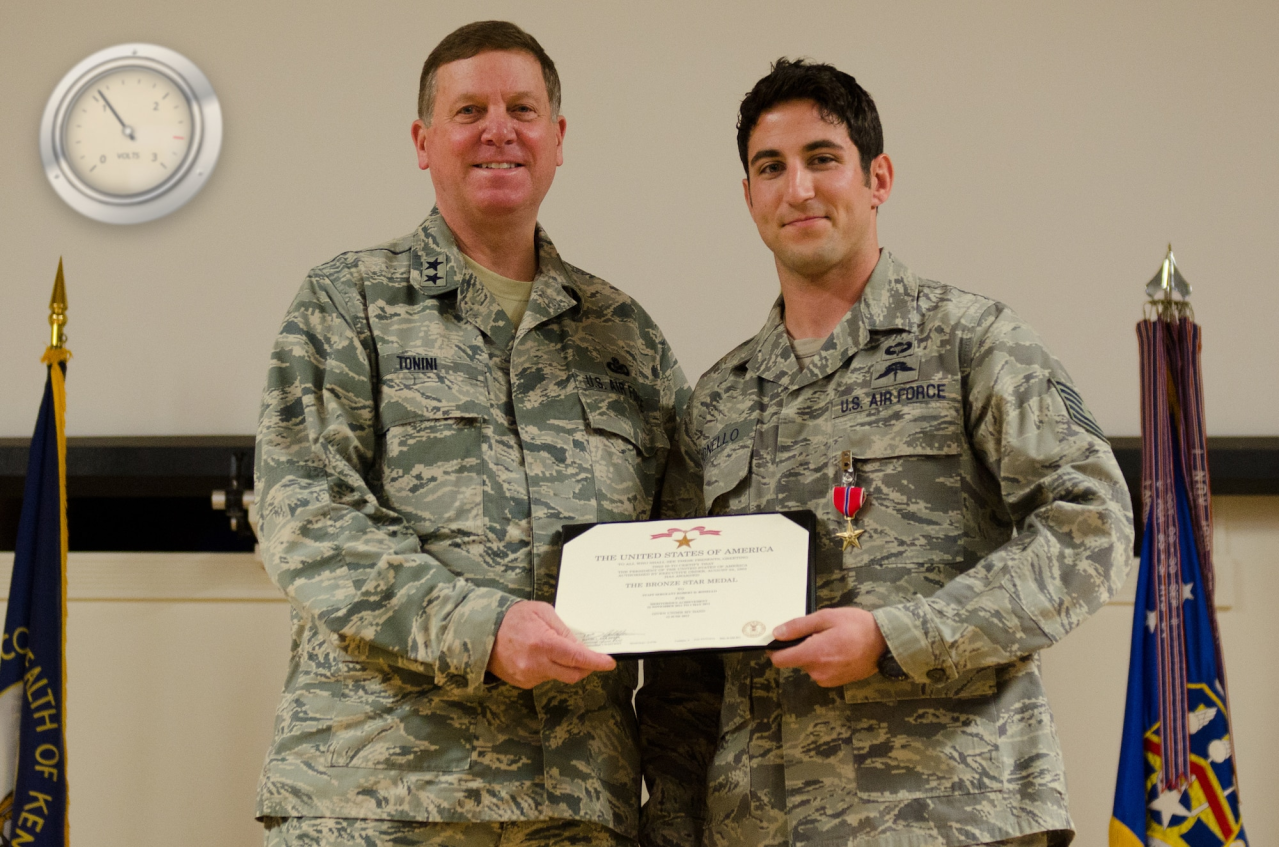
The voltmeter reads 1.1 V
